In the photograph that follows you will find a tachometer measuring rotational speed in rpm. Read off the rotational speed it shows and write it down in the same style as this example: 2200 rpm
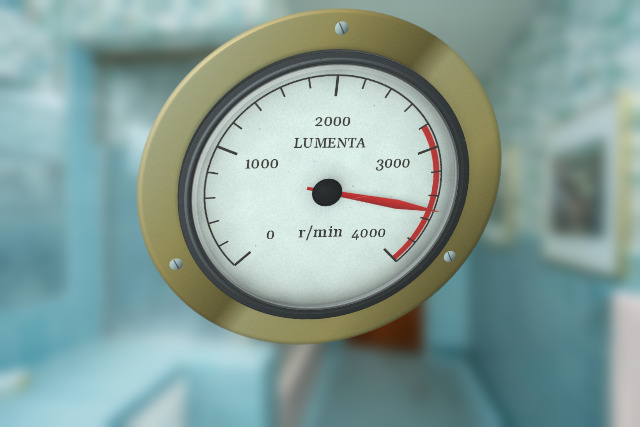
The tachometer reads 3500 rpm
